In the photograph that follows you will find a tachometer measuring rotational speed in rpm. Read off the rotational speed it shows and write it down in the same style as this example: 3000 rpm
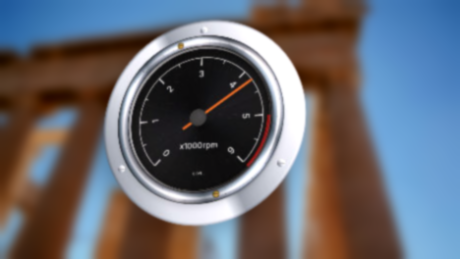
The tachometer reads 4250 rpm
